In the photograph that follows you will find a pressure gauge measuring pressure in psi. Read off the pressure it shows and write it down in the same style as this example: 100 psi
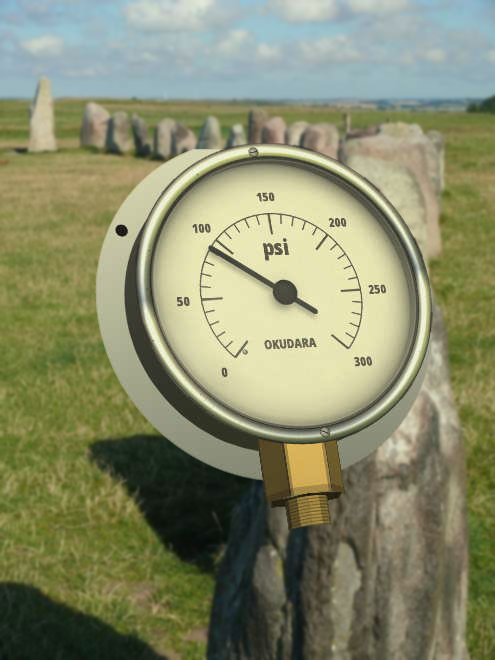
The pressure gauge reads 90 psi
